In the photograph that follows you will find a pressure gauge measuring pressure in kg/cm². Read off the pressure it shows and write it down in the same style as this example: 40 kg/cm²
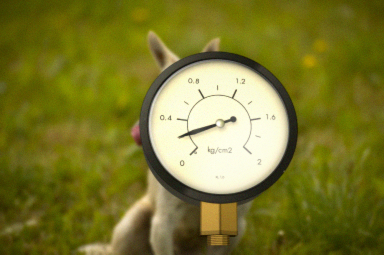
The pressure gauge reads 0.2 kg/cm²
